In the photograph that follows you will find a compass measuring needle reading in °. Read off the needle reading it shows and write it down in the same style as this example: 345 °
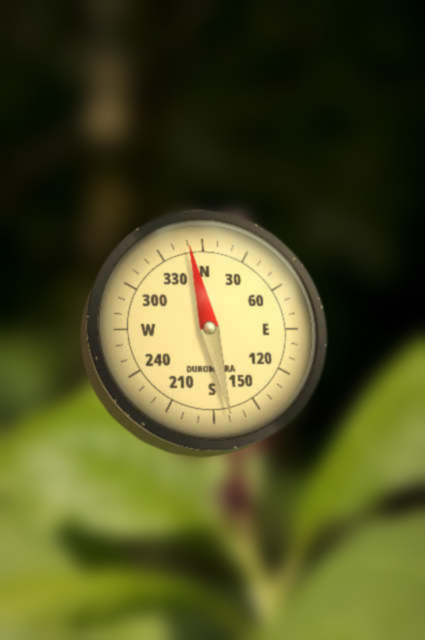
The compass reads 350 °
